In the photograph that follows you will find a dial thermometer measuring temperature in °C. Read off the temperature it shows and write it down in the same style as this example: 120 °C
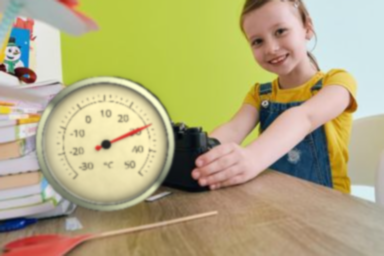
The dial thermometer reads 30 °C
